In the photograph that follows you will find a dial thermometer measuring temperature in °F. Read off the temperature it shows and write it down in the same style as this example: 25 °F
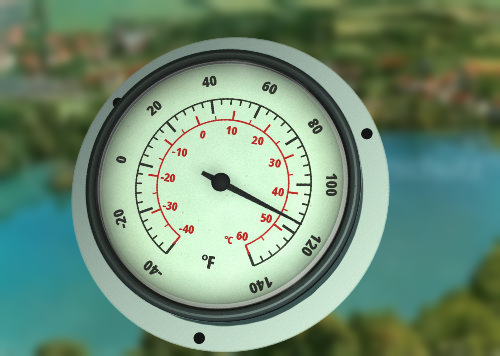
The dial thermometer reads 116 °F
